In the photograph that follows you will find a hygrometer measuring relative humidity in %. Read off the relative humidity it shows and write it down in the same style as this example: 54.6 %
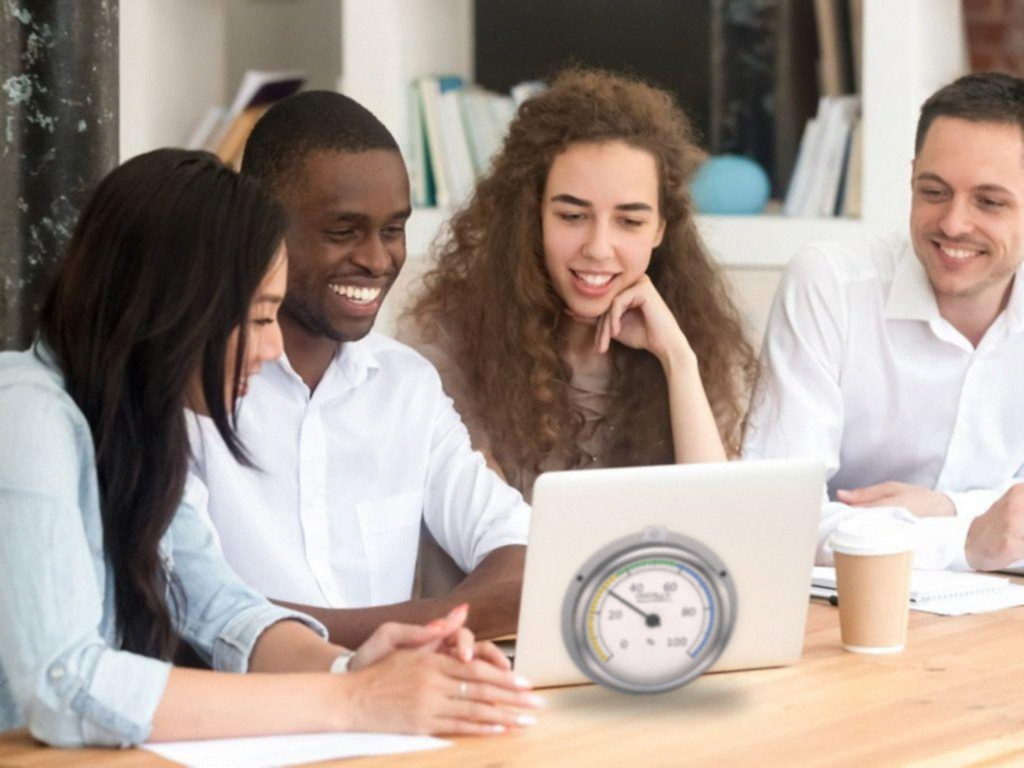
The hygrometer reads 30 %
